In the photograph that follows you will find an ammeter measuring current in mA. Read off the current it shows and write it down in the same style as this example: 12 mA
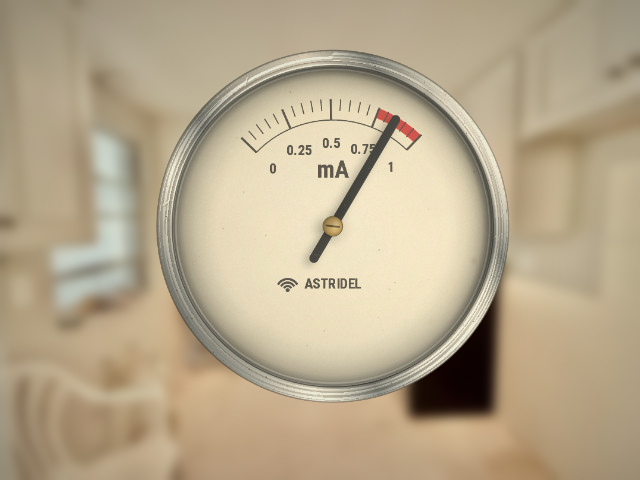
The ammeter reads 0.85 mA
